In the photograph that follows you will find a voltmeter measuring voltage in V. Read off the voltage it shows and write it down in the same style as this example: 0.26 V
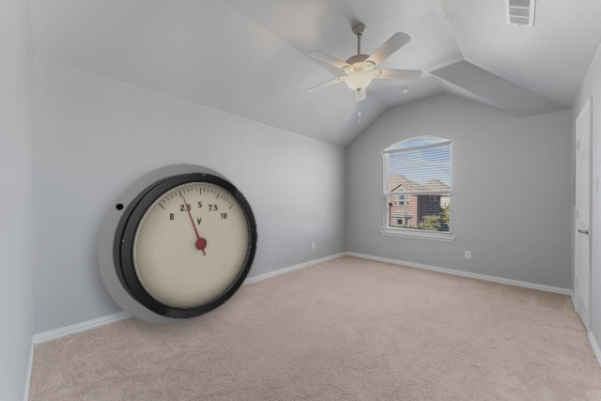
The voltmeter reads 2.5 V
